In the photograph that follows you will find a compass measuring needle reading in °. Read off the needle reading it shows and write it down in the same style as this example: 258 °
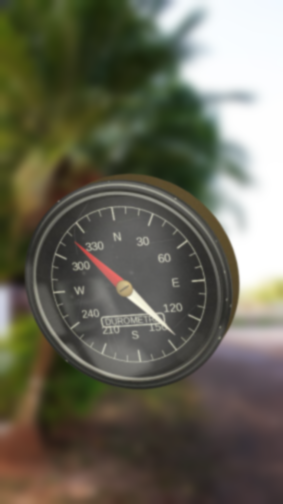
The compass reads 320 °
